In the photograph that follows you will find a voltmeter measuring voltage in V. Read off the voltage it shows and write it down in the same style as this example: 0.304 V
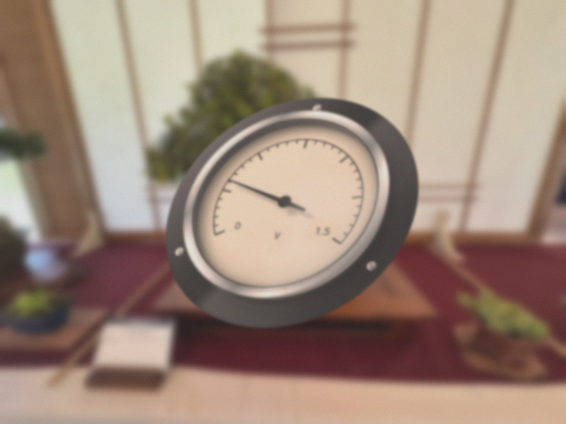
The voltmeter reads 0.3 V
